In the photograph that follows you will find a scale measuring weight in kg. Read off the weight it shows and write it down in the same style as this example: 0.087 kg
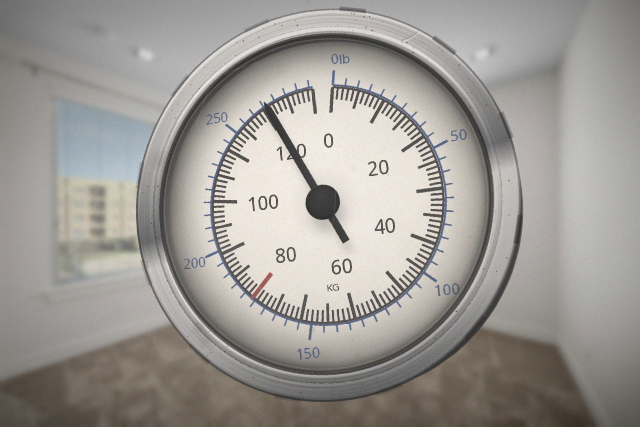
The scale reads 121 kg
